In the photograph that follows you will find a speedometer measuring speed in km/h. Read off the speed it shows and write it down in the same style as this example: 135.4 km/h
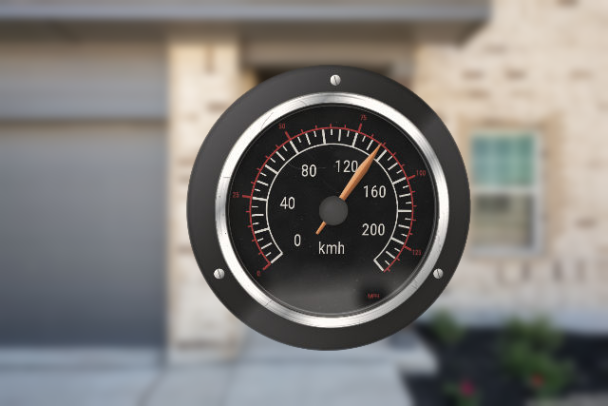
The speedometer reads 135 km/h
